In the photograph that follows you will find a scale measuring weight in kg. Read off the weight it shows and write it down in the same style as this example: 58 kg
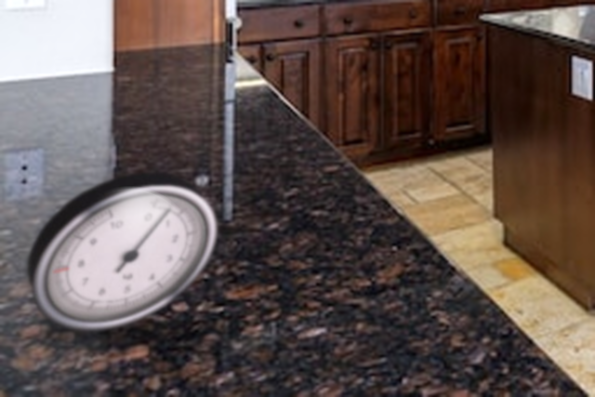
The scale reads 0.5 kg
